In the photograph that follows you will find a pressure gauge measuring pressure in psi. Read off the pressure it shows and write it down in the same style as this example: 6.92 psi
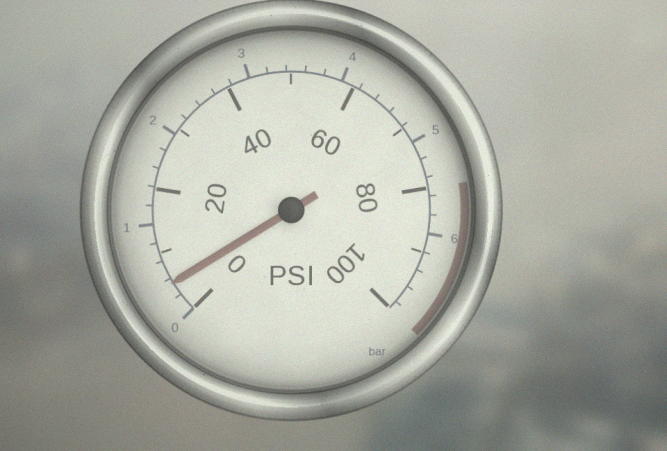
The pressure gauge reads 5 psi
